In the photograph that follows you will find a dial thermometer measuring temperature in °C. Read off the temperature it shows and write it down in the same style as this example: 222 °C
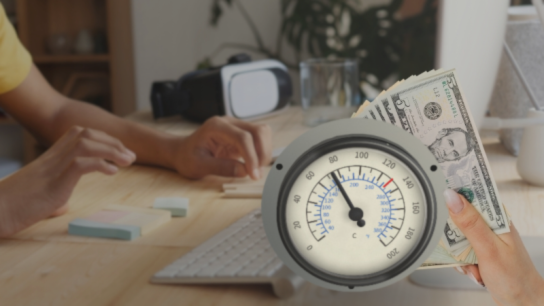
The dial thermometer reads 75 °C
